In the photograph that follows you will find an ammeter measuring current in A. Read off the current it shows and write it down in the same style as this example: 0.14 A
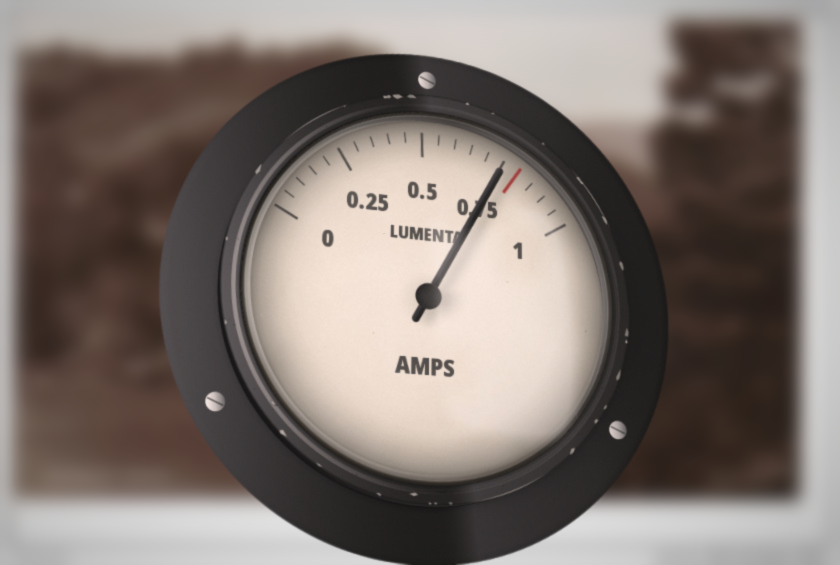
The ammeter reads 0.75 A
